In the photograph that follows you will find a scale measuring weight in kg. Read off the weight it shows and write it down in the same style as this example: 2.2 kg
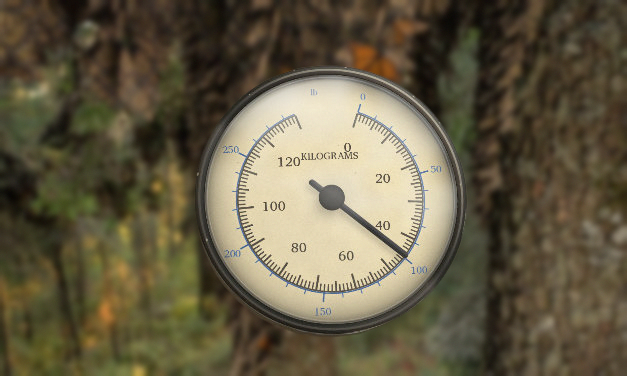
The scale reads 45 kg
